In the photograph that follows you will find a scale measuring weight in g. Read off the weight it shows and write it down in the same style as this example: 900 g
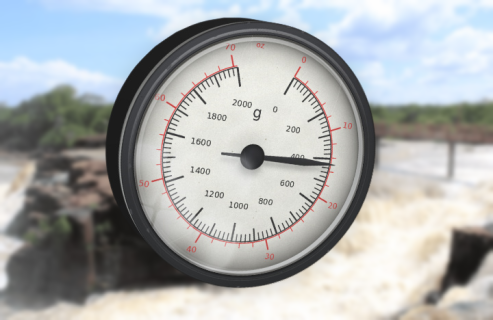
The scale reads 420 g
